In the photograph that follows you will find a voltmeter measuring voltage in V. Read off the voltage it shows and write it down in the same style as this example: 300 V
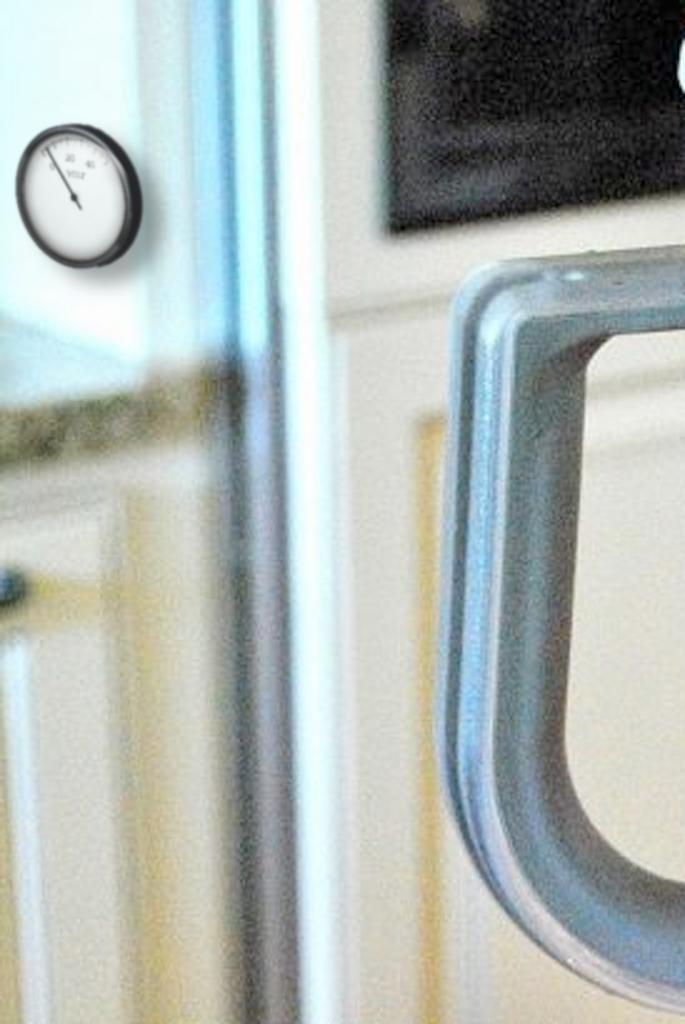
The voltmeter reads 5 V
